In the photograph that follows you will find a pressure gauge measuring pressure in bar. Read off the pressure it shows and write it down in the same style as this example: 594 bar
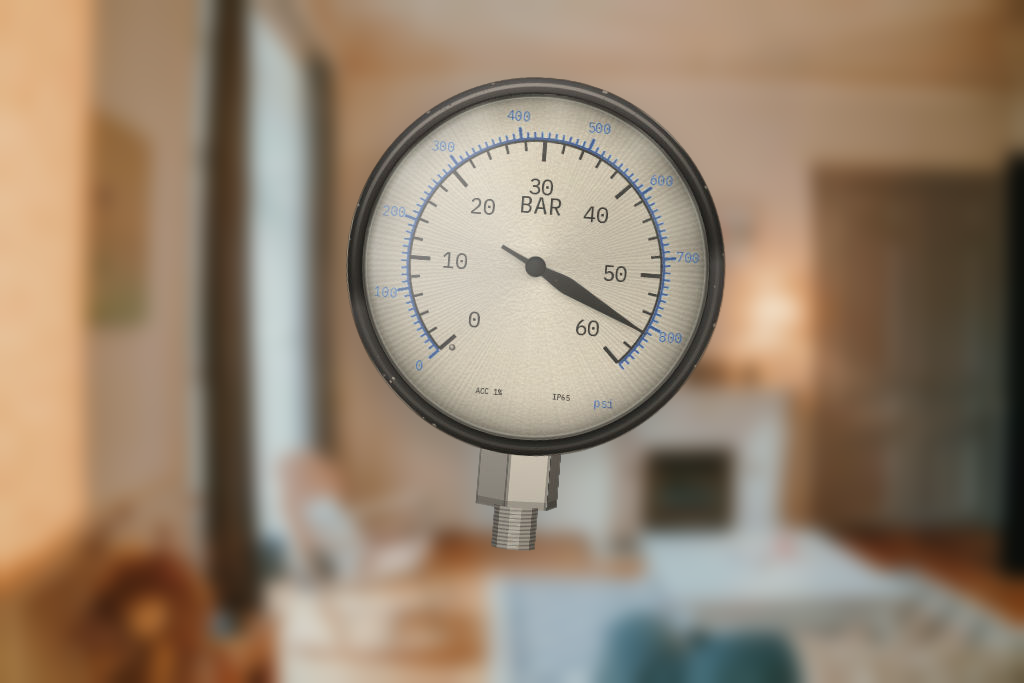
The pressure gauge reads 56 bar
